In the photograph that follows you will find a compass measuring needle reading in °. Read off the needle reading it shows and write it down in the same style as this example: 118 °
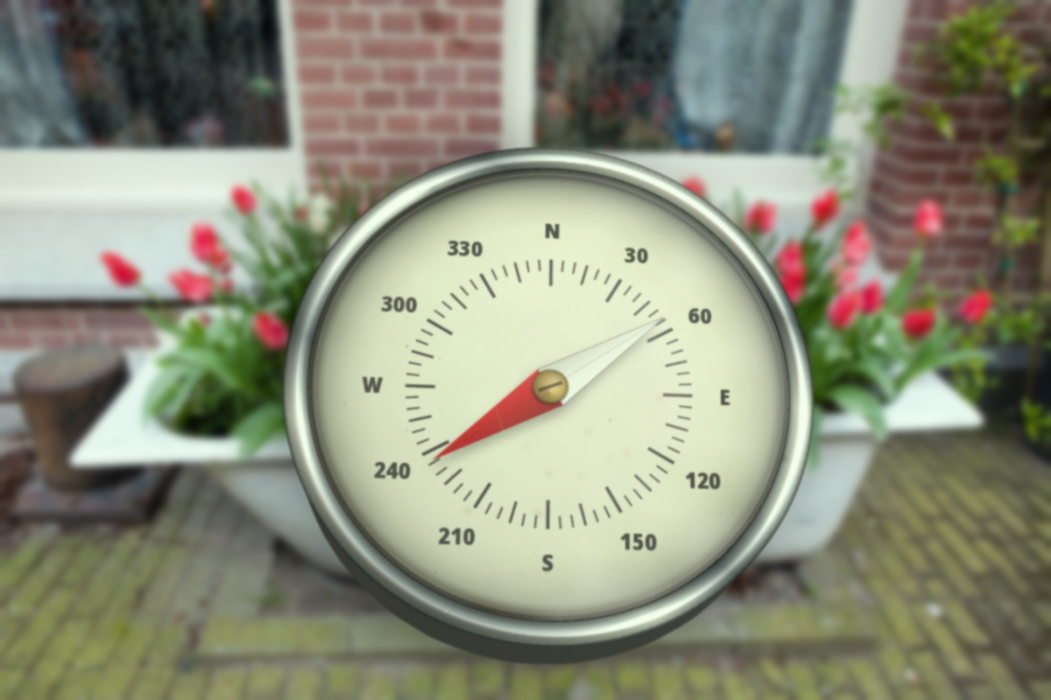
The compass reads 235 °
